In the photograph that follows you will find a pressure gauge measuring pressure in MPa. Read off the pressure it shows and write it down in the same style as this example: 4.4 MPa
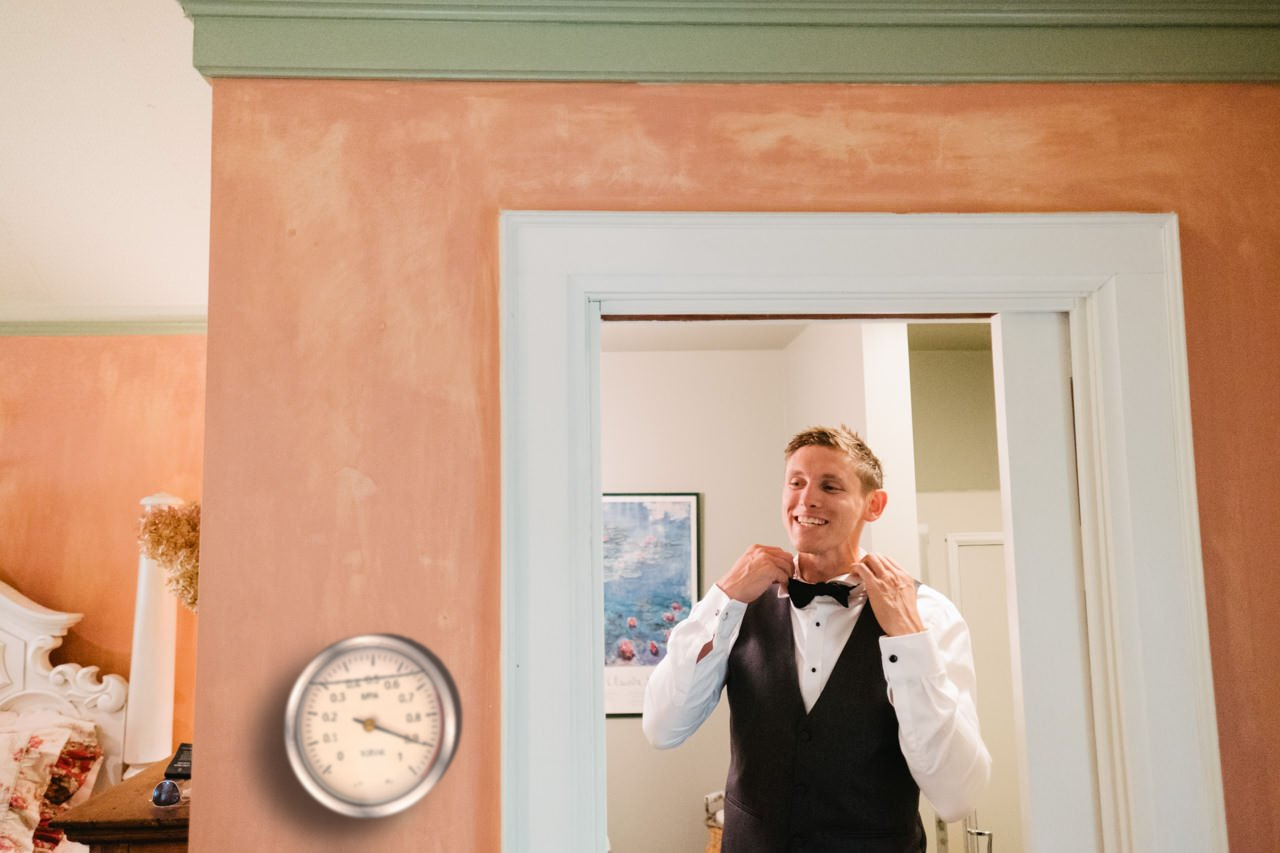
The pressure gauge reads 0.9 MPa
